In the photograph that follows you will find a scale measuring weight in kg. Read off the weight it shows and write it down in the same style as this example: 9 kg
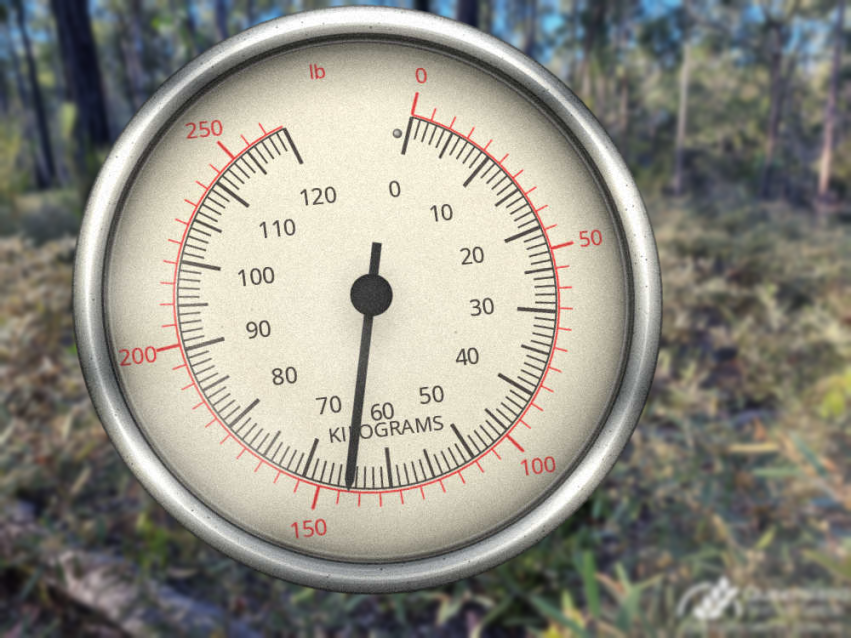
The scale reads 65 kg
